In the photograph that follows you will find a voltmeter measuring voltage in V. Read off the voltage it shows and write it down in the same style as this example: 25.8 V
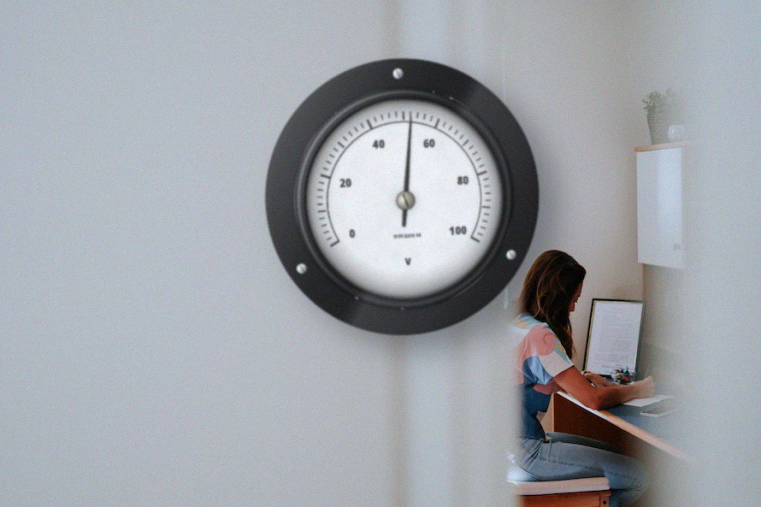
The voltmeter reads 52 V
